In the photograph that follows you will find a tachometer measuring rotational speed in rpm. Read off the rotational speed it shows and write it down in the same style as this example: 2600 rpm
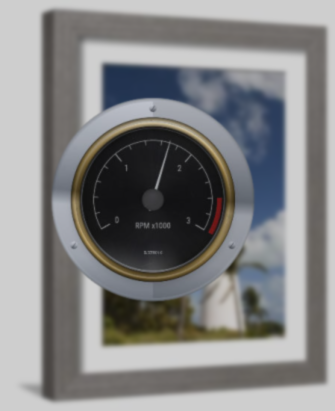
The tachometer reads 1700 rpm
